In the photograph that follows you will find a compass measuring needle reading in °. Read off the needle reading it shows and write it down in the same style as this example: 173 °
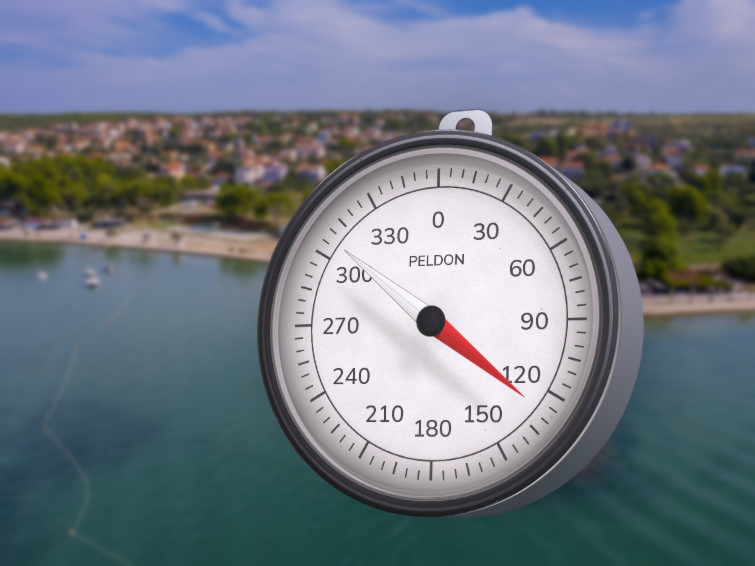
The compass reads 127.5 °
